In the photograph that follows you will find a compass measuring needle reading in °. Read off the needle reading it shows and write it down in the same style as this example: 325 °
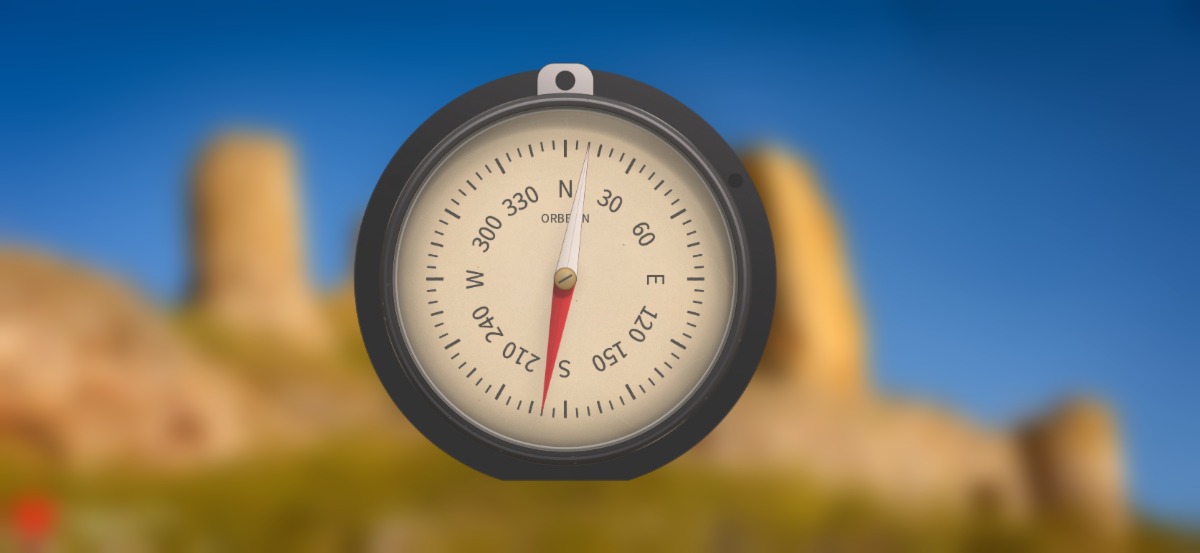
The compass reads 190 °
